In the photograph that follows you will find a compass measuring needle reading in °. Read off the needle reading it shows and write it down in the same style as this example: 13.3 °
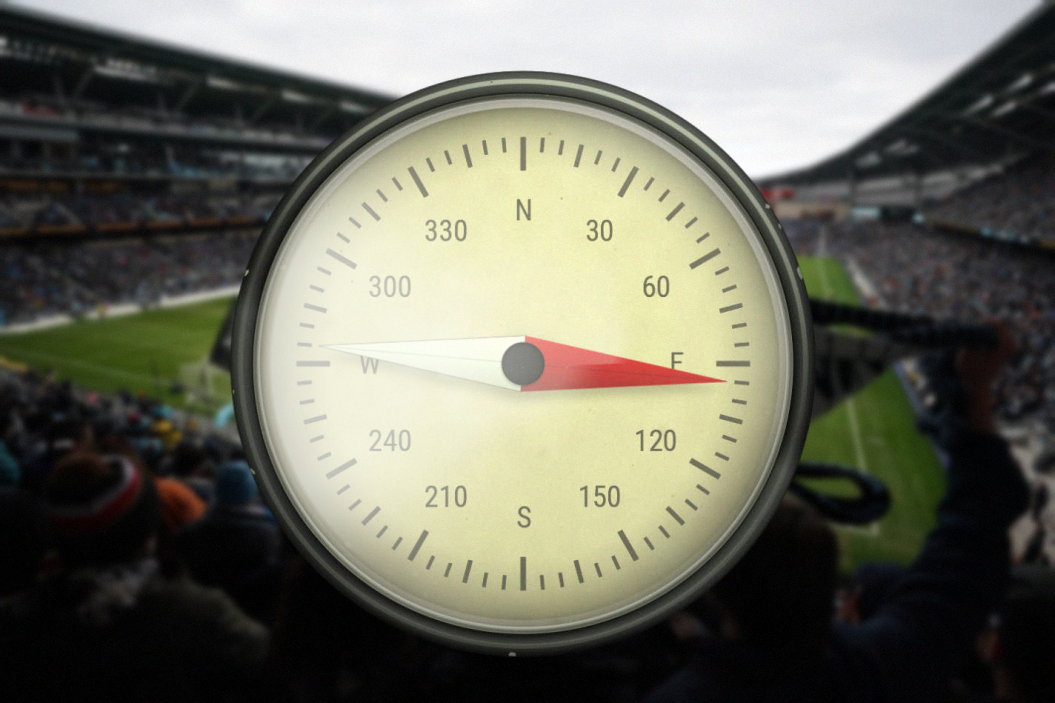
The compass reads 95 °
